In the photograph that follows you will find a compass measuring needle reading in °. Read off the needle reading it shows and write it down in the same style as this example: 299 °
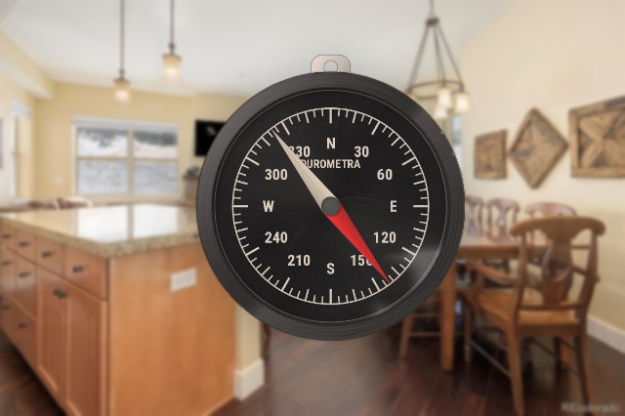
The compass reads 142.5 °
